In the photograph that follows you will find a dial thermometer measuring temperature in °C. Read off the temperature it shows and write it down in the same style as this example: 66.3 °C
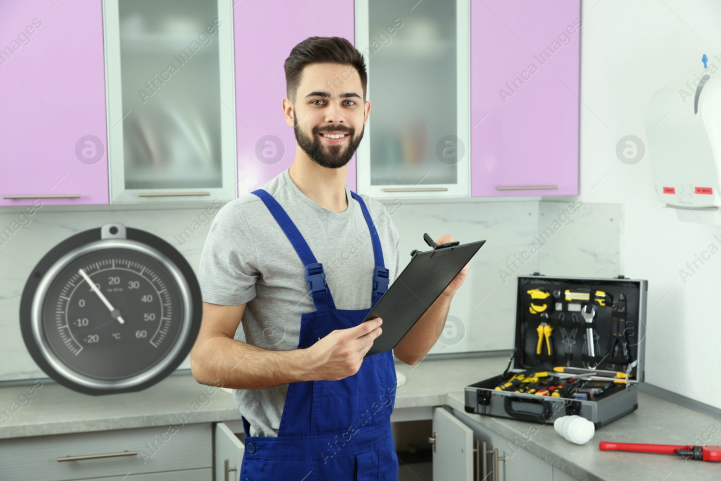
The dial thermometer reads 10 °C
